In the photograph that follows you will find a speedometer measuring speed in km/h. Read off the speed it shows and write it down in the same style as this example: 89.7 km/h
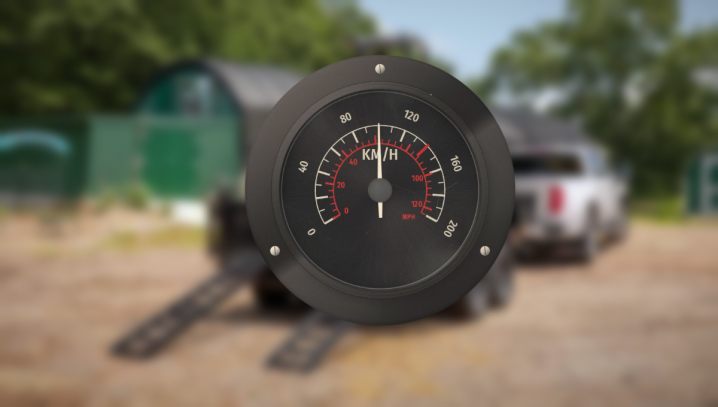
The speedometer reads 100 km/h
